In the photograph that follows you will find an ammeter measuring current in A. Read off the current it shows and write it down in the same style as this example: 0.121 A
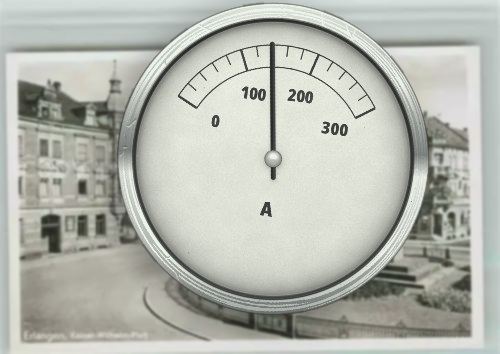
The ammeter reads 140 A
